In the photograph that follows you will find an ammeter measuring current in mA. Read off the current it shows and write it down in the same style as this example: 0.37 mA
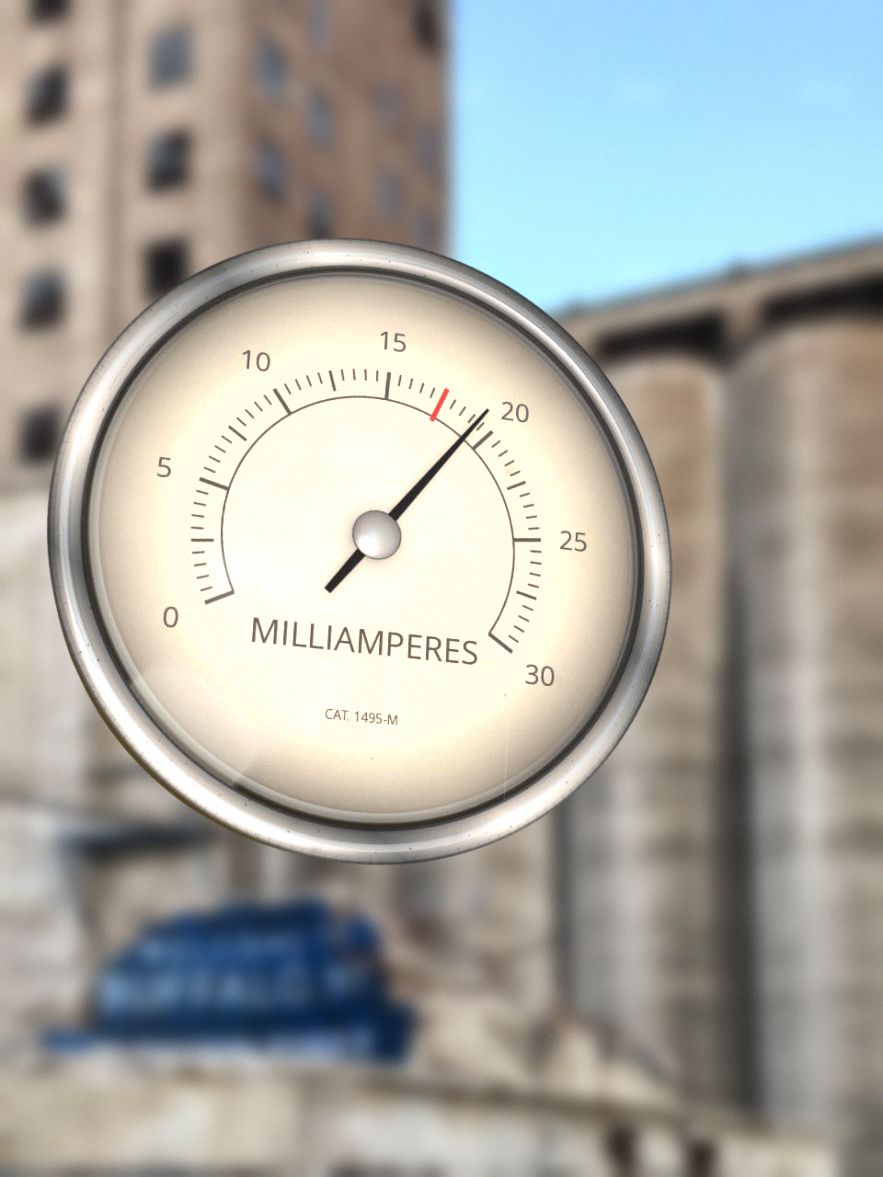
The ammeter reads 19.25 mA
